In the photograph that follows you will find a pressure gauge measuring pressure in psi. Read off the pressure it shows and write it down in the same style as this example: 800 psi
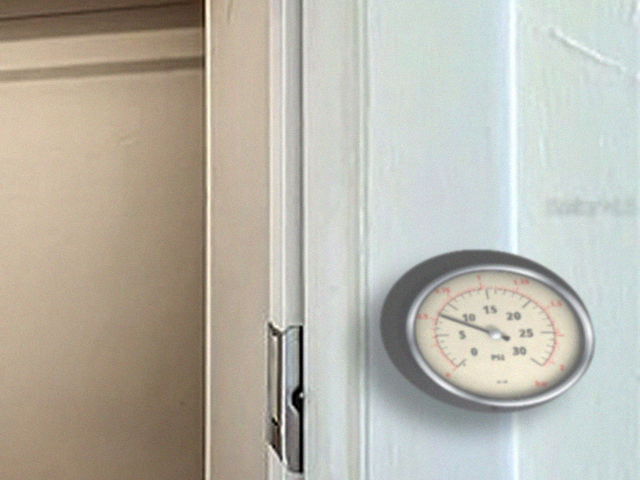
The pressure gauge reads 8 psi
